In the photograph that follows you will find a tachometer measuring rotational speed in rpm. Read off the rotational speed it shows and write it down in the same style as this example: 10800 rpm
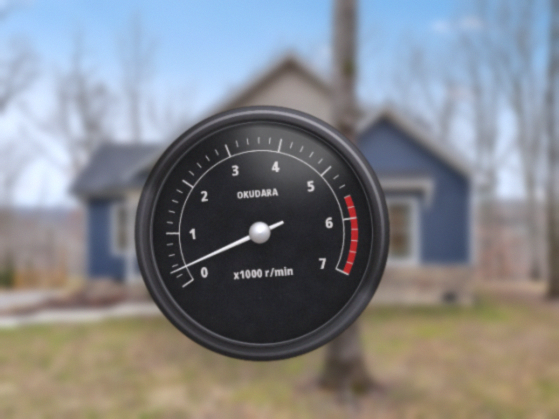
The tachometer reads 300 rpm
